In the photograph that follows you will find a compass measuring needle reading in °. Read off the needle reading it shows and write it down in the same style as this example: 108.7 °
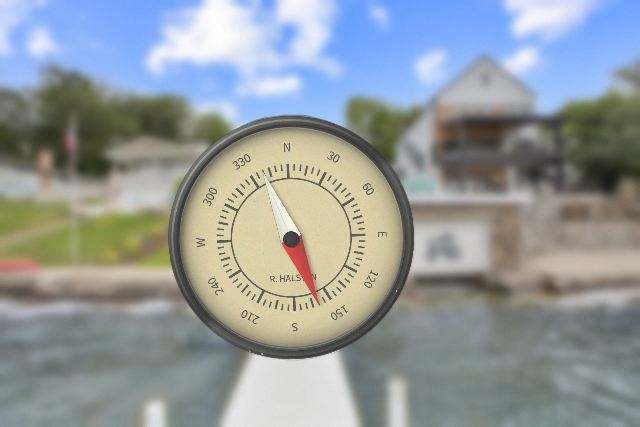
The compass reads 160 °
